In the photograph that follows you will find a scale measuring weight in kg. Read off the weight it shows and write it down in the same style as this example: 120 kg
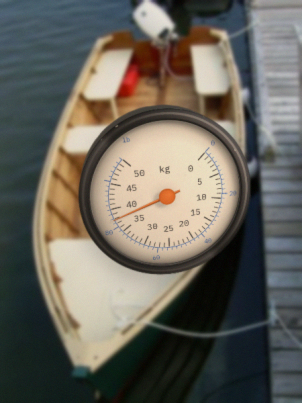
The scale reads 38 kg
